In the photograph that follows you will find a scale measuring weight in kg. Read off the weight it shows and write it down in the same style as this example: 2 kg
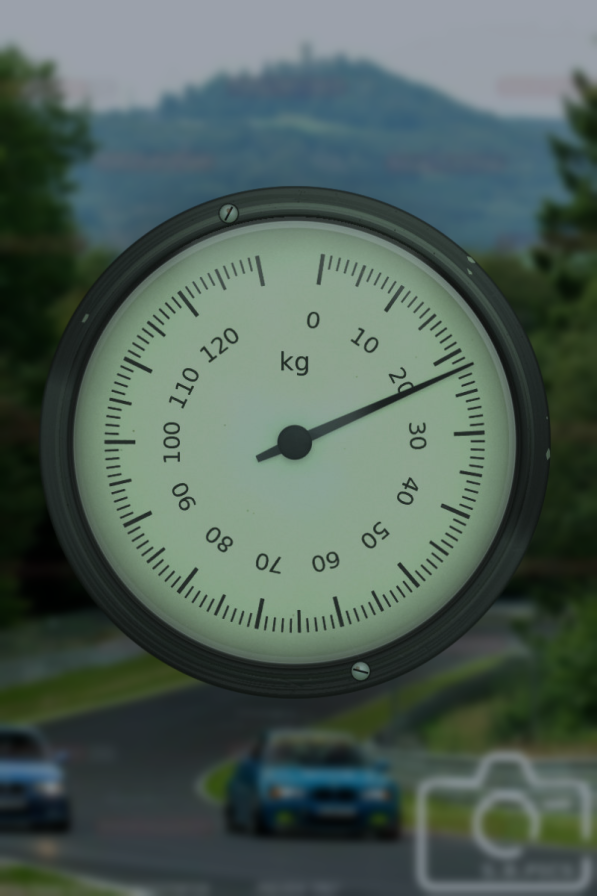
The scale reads 22 kg
